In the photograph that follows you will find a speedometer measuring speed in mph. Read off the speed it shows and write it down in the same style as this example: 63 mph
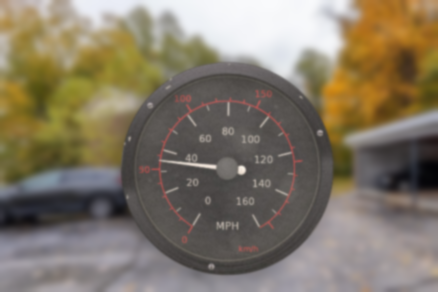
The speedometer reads 35 mph
